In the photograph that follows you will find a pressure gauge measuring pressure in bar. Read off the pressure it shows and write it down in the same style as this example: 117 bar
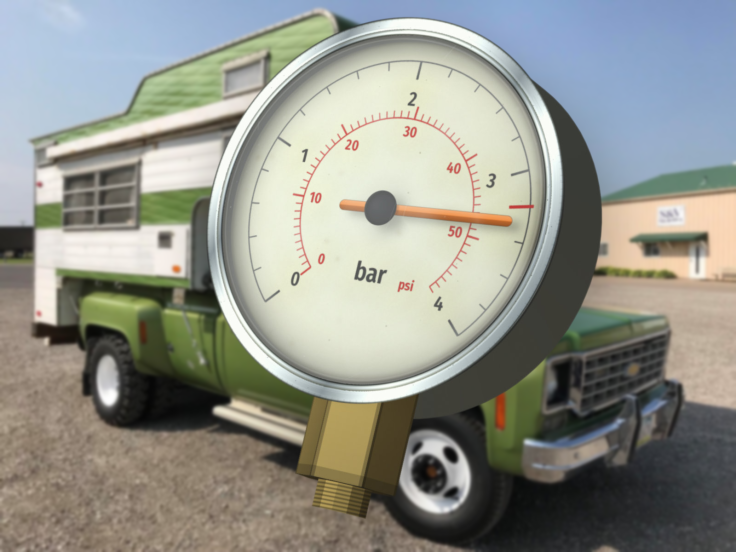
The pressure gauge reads 3.3 bar
